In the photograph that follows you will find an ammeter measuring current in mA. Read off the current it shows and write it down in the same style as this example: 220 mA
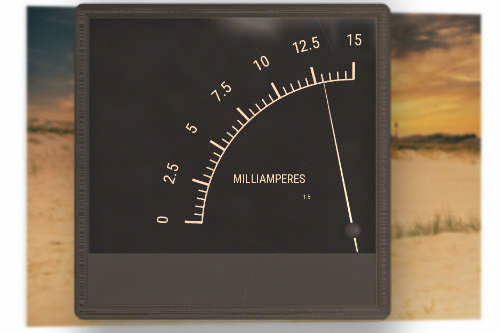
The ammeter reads 13 mA
